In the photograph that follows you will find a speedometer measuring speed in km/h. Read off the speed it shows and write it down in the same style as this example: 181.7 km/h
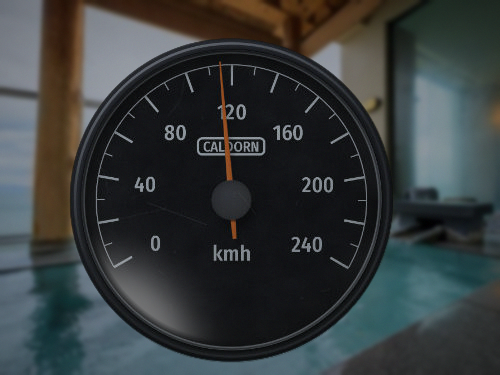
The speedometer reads 115 km/h
